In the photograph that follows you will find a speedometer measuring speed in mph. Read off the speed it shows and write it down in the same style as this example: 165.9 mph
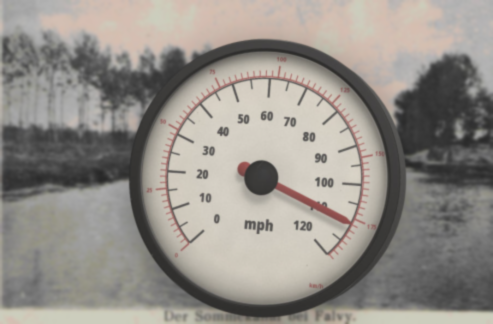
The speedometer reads 110 mph
